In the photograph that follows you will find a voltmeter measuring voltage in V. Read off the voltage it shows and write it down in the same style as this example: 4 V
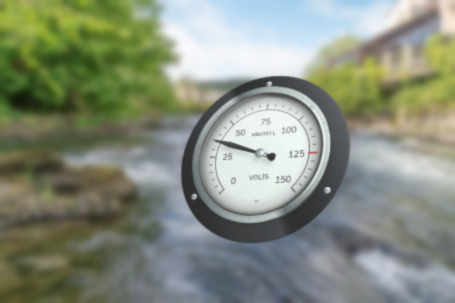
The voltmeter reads 35 V
